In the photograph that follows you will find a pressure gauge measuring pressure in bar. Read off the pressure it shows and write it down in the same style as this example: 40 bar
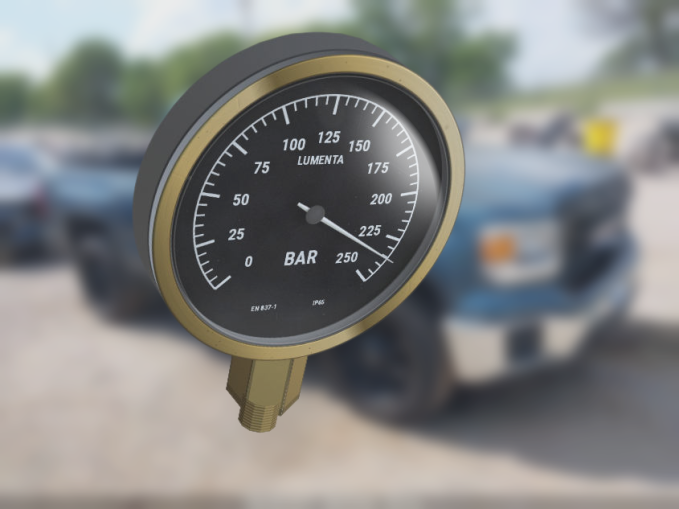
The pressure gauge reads 235 bar
